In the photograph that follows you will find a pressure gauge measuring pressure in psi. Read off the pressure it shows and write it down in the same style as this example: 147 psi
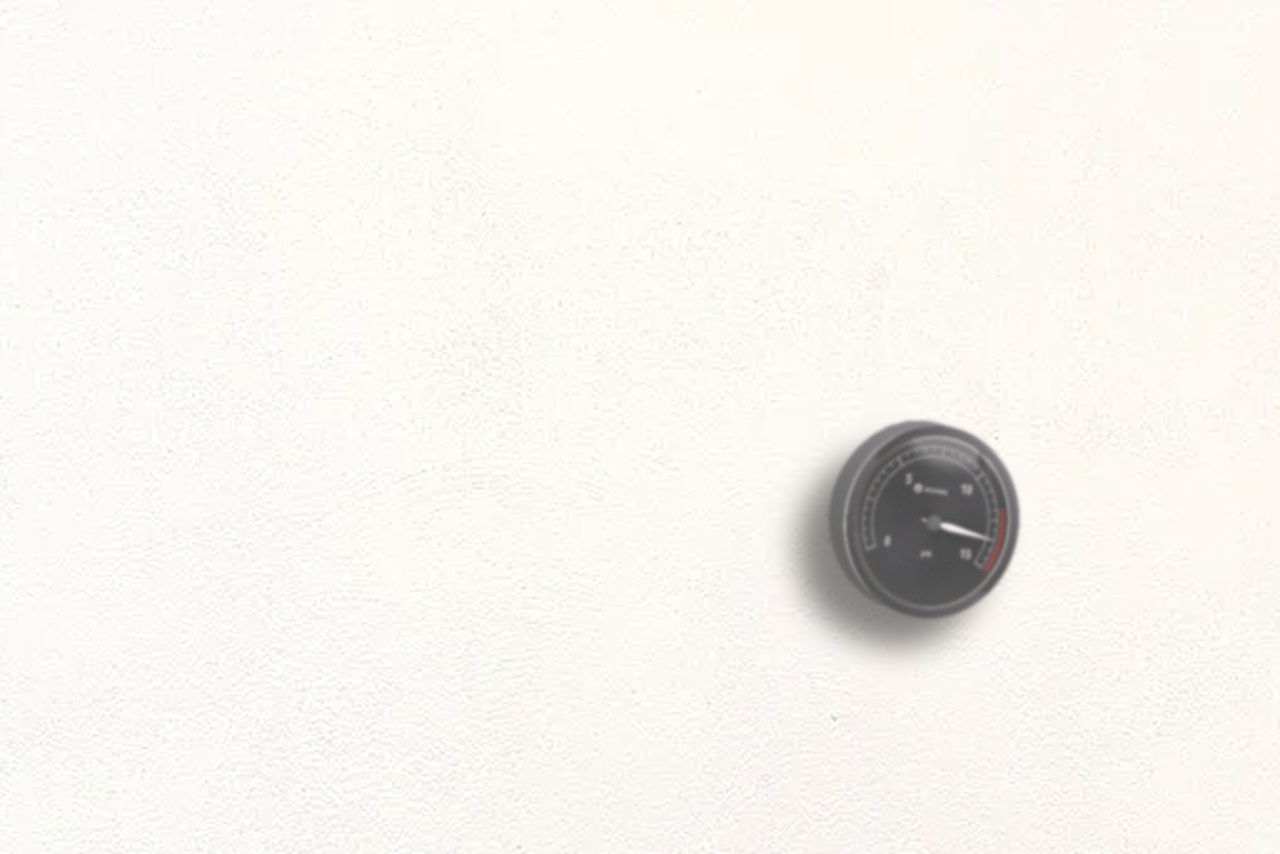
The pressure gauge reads 13.5 psi
